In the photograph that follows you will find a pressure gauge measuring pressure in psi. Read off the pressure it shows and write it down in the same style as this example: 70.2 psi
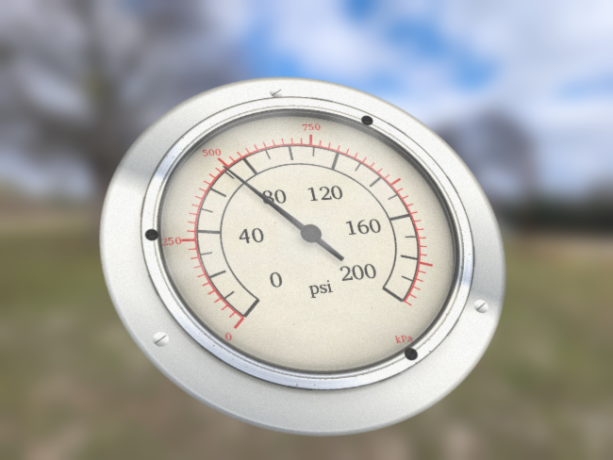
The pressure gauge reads 70 psi
